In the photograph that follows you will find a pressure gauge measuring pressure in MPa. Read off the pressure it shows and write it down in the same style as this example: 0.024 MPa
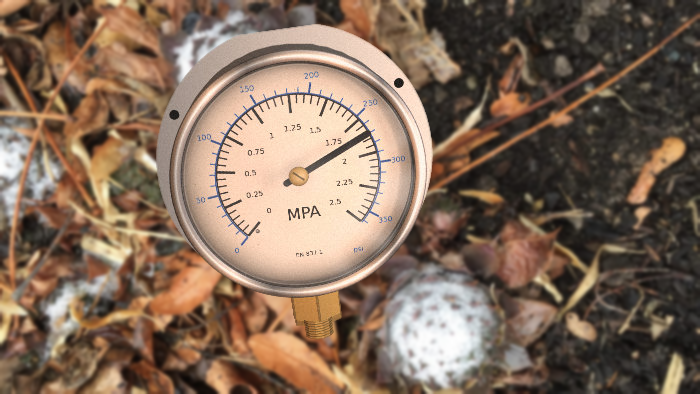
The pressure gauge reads 1.85 MPa
